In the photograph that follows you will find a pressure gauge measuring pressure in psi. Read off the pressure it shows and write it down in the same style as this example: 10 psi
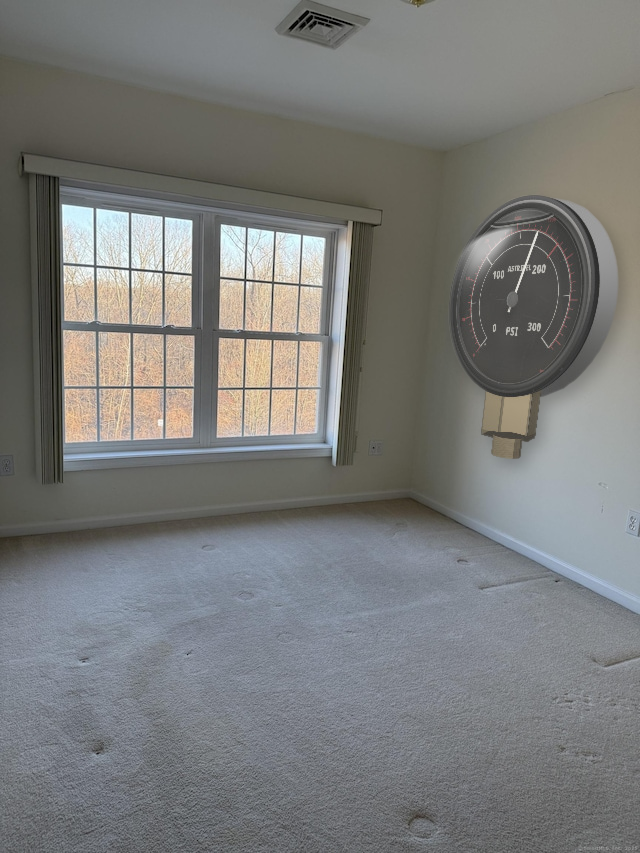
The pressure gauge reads 175 psi
